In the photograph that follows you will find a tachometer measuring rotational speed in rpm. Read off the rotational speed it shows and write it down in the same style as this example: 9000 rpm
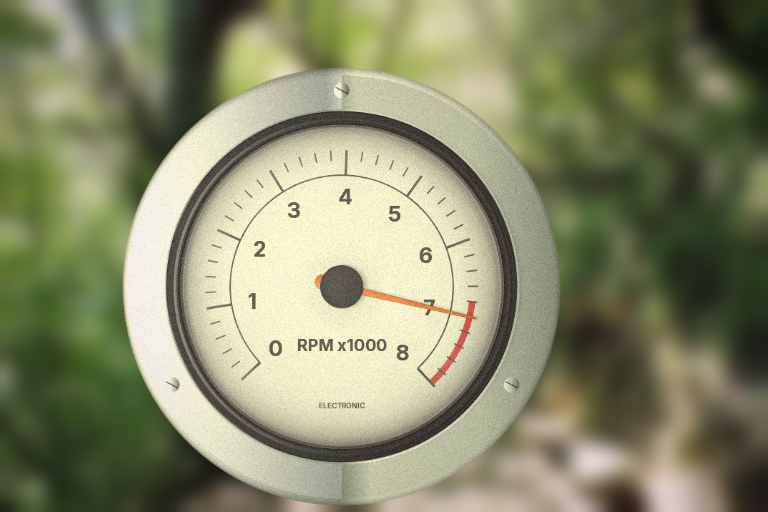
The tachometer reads 7000 rpm
